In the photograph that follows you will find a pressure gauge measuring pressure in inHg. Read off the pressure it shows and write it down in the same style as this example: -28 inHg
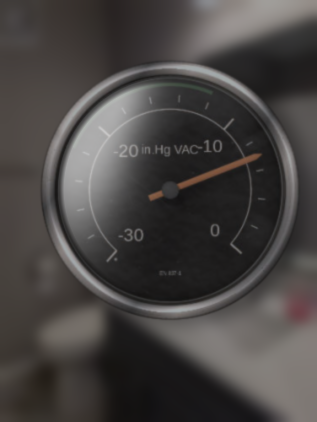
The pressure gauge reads -7 inHg
